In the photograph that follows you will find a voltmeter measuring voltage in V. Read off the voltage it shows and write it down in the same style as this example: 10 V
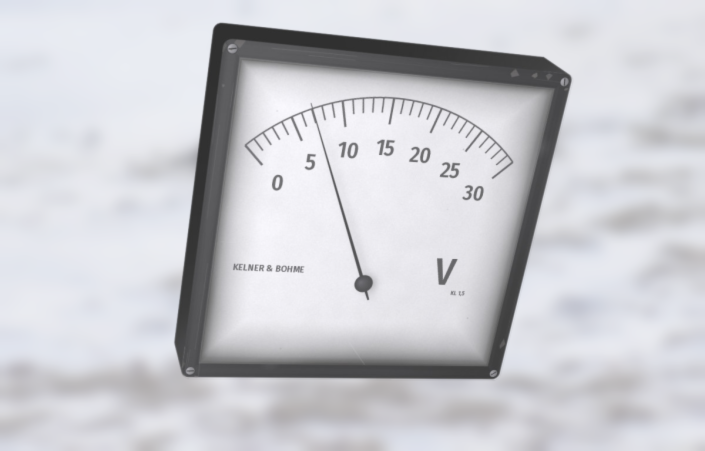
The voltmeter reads 7 V
